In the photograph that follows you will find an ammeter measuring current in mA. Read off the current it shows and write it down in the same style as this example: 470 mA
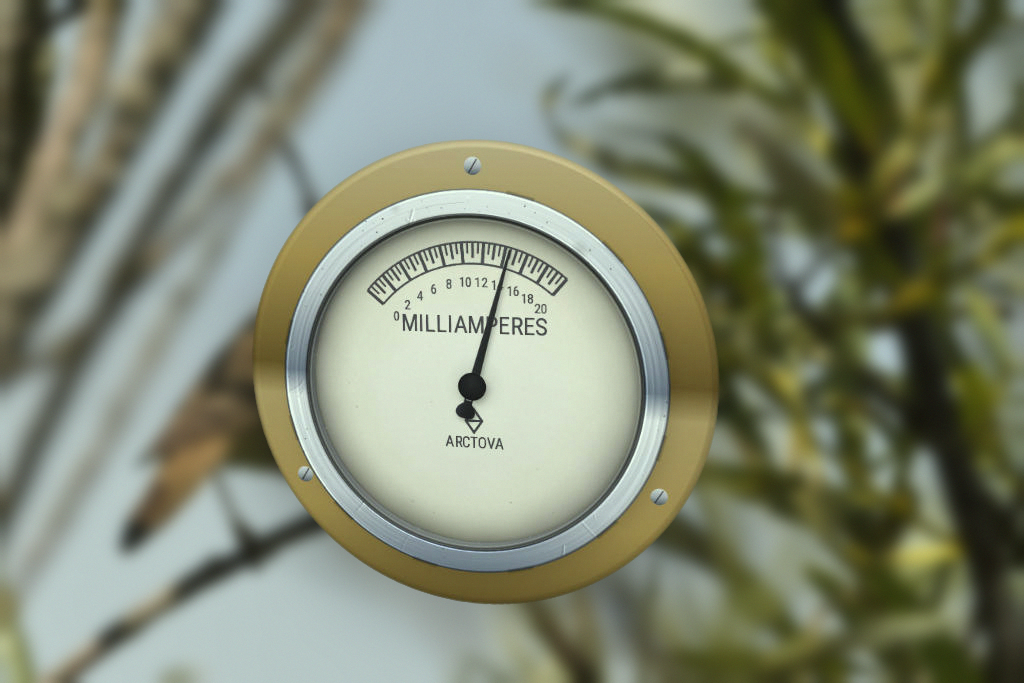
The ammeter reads 14.5 mA
